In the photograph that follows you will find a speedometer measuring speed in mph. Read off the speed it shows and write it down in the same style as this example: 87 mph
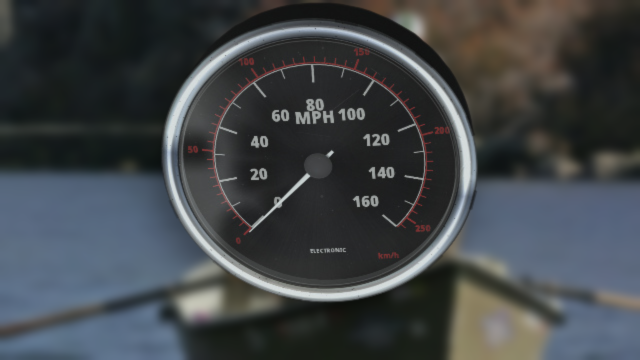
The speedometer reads 0 mph
